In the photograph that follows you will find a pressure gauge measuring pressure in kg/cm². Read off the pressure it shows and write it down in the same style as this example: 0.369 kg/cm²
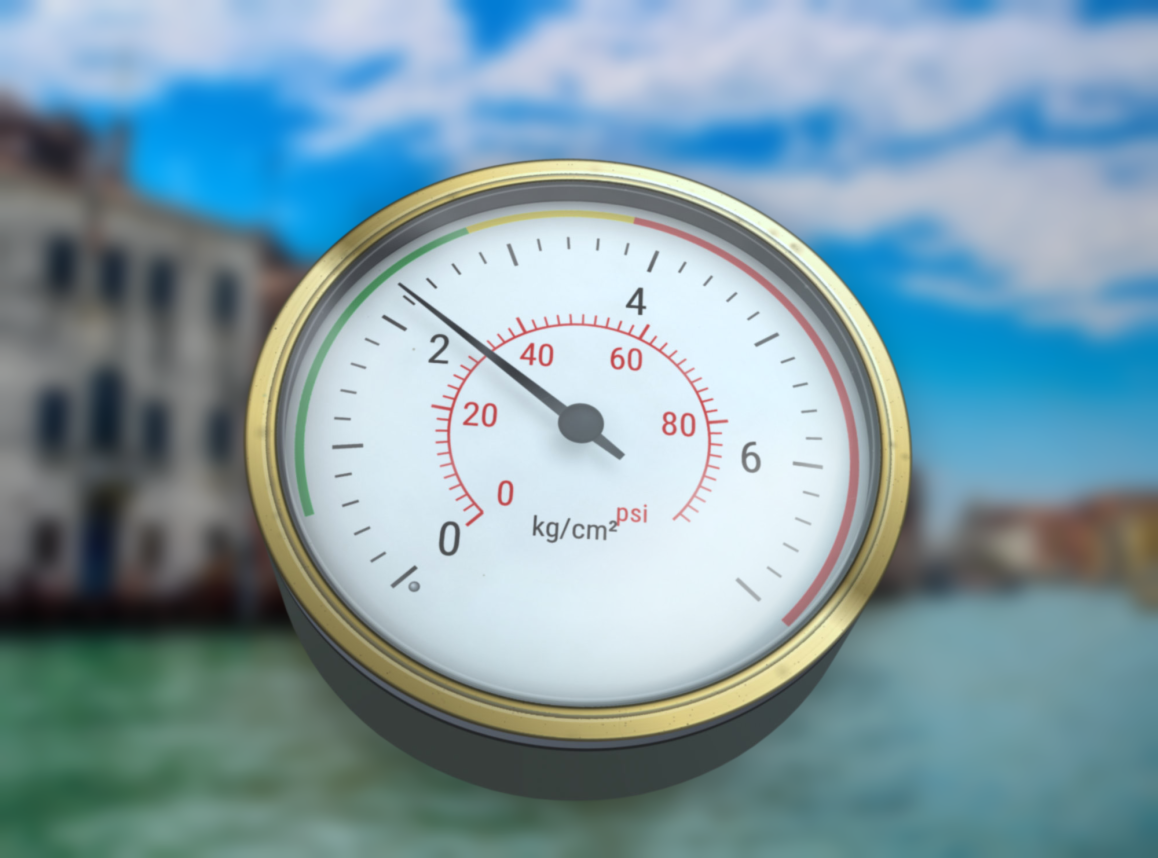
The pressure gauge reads 2.2 kg/cm²
